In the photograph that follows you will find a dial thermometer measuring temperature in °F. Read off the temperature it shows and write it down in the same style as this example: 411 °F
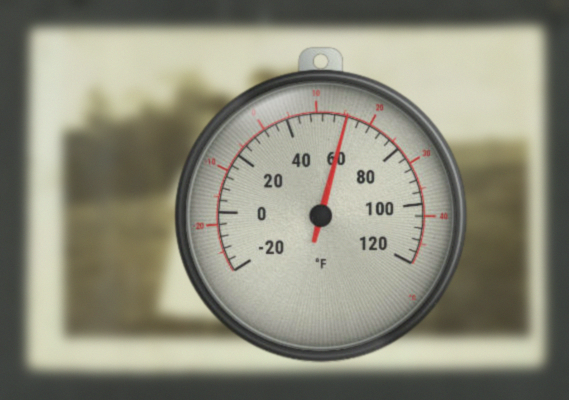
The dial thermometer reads 60 °F
